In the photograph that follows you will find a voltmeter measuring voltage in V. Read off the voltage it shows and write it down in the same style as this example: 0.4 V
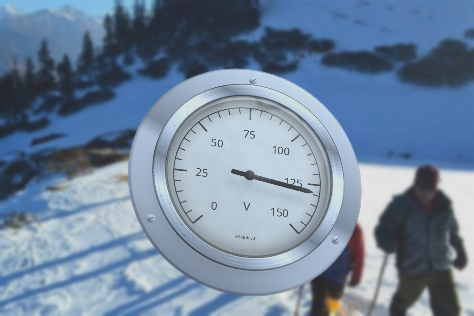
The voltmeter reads 130 V
